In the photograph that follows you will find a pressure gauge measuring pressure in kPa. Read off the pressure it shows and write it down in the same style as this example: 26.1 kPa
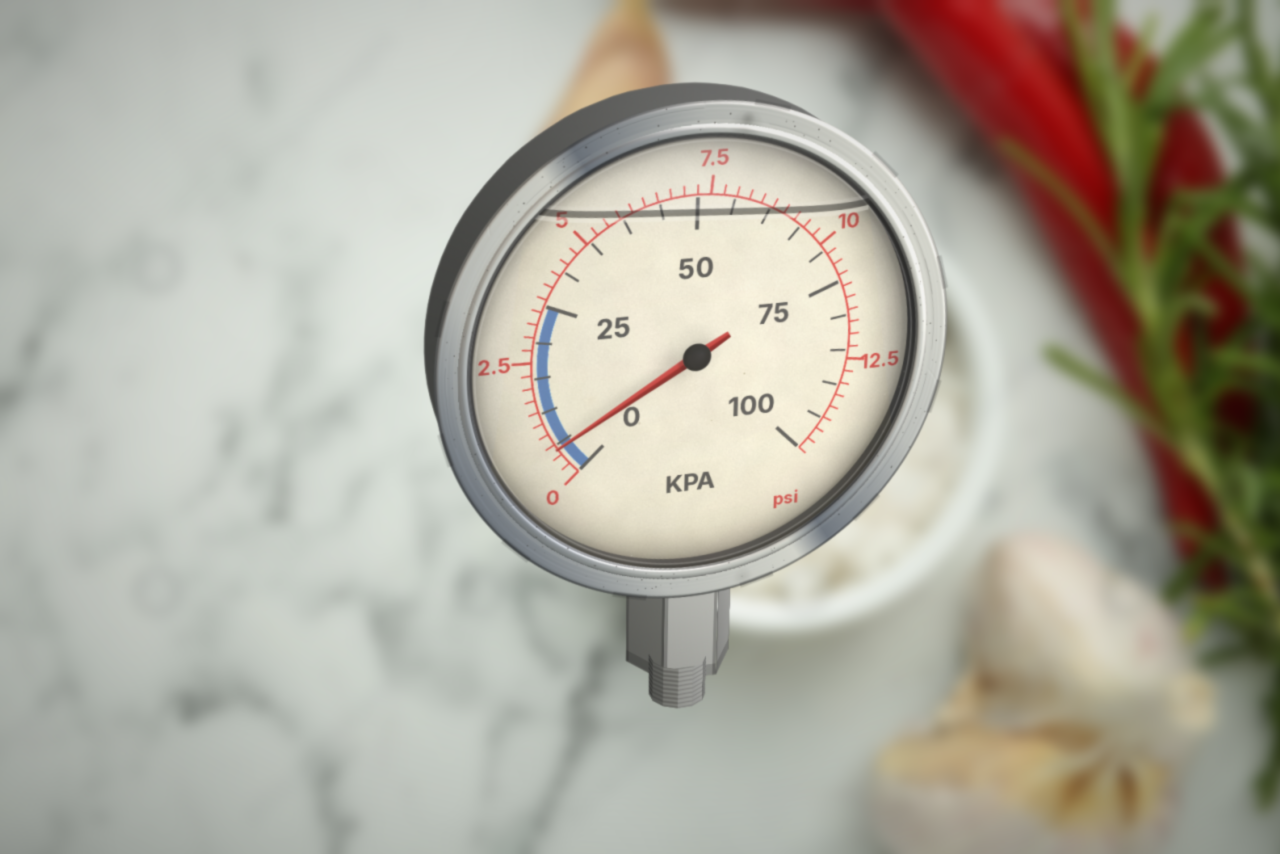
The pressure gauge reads 5 kPa
